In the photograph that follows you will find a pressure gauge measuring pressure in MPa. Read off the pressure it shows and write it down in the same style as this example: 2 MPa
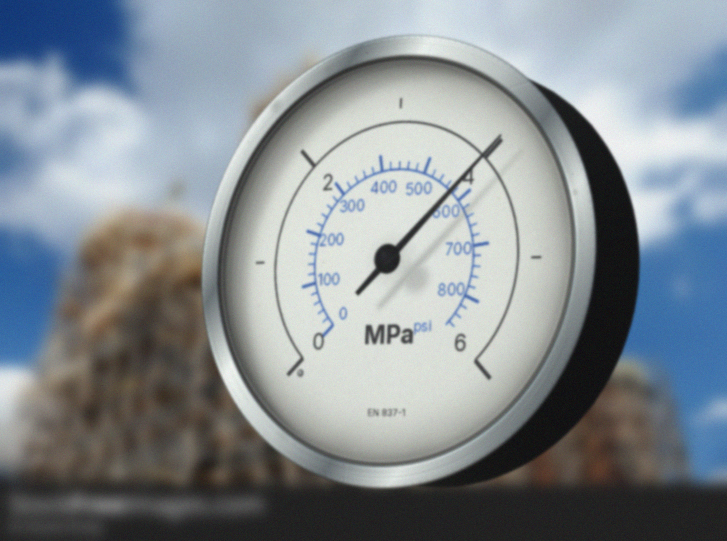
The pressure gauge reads 4 MPa
